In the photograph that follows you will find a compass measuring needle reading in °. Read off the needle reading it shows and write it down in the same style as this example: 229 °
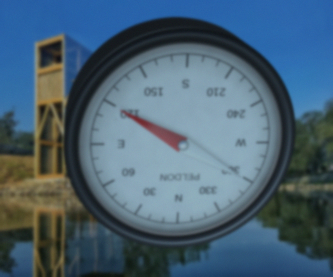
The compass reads 120 °
